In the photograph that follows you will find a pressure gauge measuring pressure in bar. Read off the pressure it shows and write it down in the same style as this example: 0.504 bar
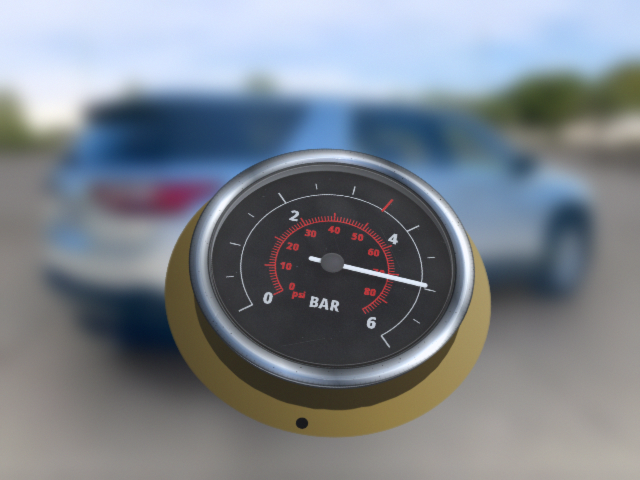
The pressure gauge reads 5 bar
